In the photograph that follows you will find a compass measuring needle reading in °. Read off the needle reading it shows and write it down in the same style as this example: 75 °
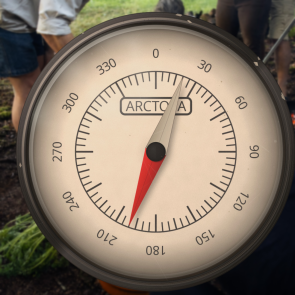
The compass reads 200 °
